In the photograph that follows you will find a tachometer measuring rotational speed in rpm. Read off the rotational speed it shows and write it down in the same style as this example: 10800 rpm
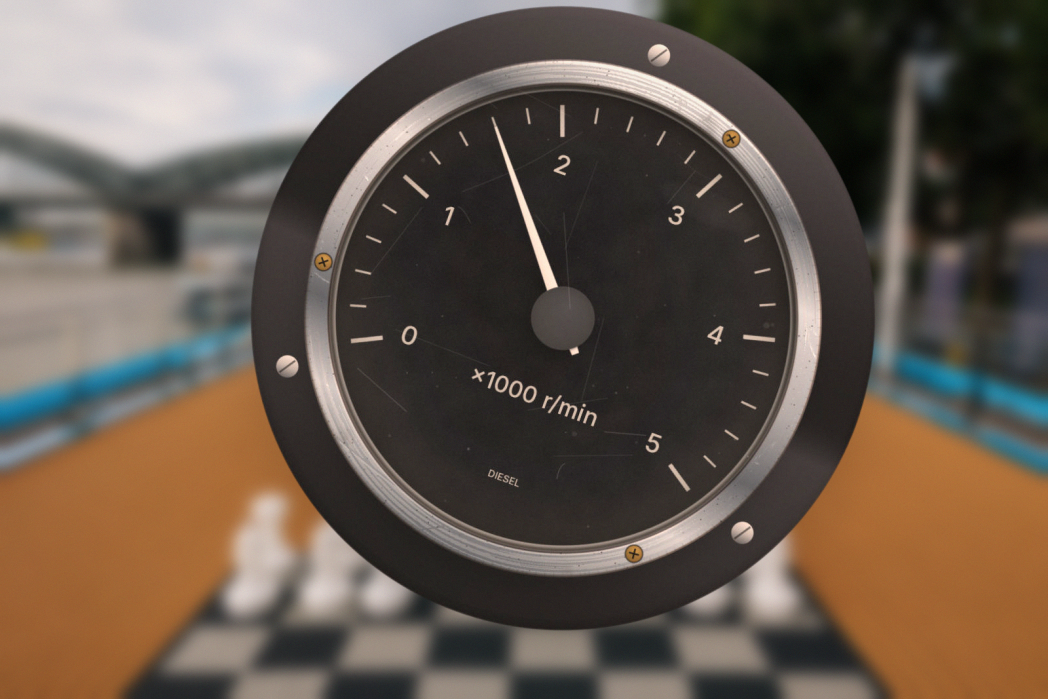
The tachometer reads 1600 rpm
